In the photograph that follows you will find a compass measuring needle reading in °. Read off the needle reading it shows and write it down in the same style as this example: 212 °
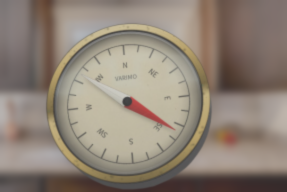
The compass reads 127.5 °
